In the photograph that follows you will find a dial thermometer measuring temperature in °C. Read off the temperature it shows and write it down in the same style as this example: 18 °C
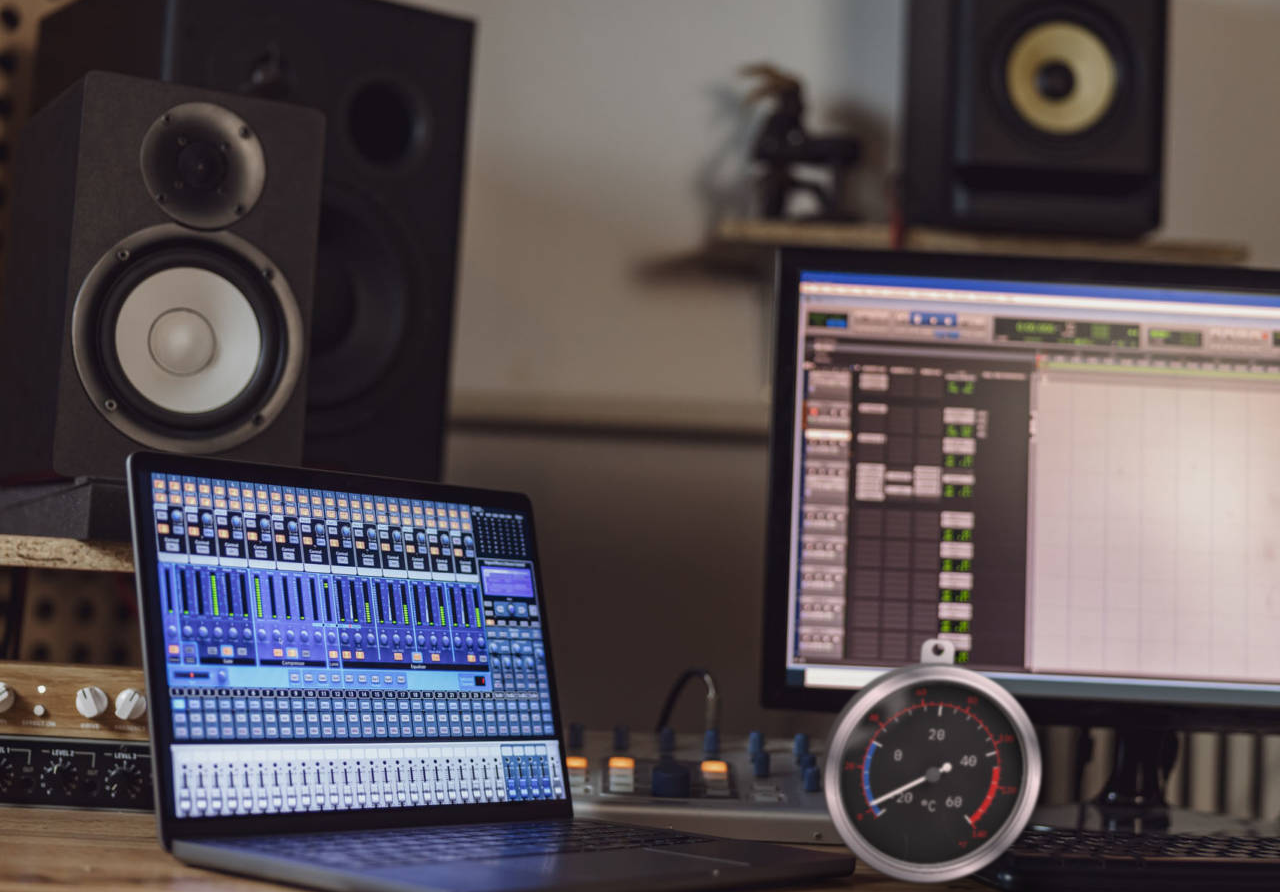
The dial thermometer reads -16 °C
